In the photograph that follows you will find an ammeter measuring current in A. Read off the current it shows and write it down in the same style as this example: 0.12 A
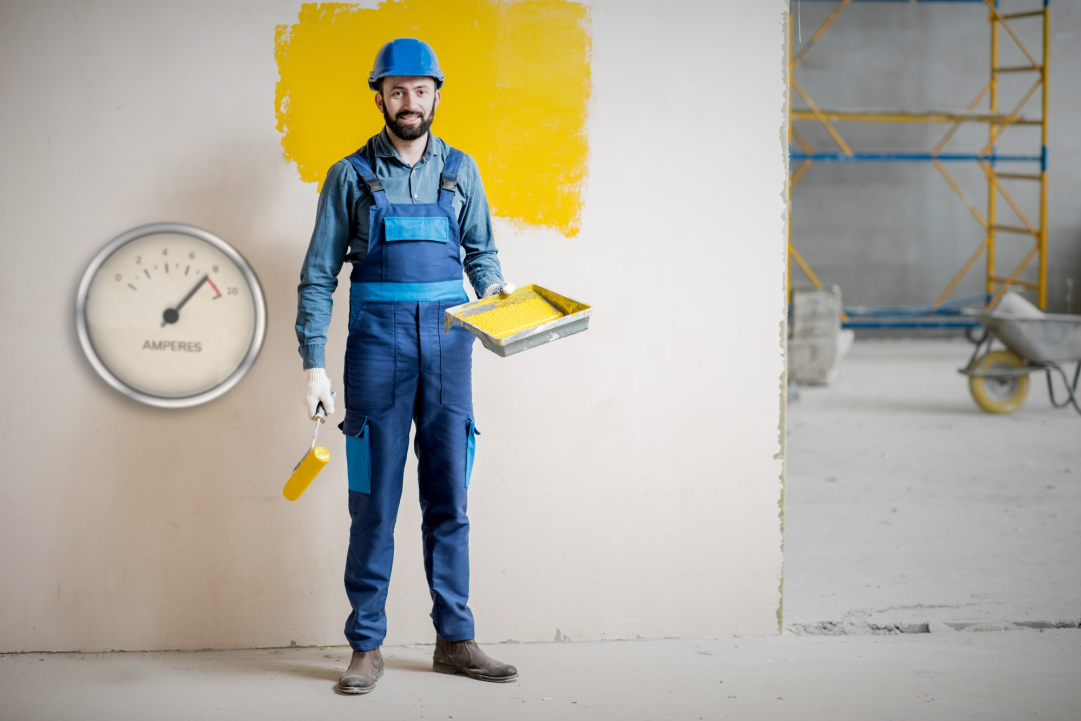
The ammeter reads 8 A
